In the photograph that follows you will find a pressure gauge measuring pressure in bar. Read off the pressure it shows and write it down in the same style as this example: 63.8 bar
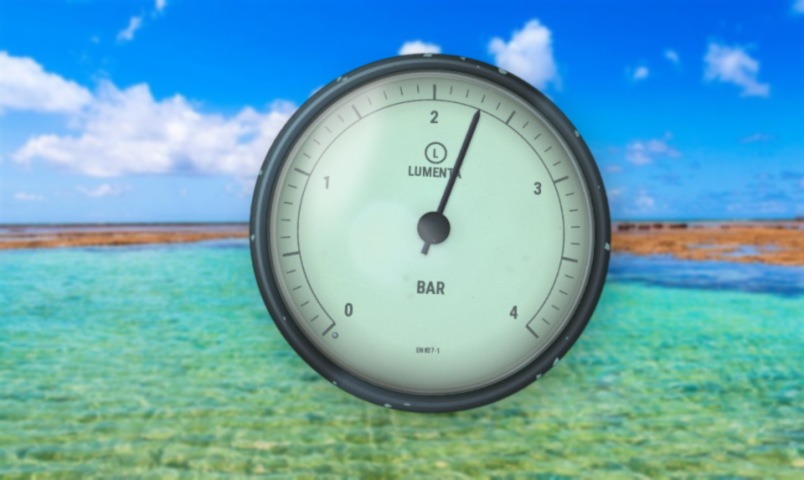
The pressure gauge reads 2.3 bar
